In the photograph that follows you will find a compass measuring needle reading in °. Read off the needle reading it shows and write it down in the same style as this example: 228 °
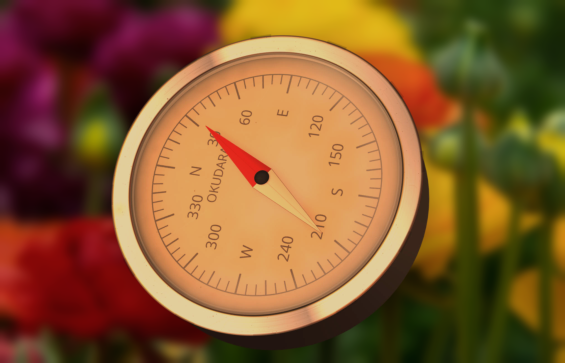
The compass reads 32.5 °
